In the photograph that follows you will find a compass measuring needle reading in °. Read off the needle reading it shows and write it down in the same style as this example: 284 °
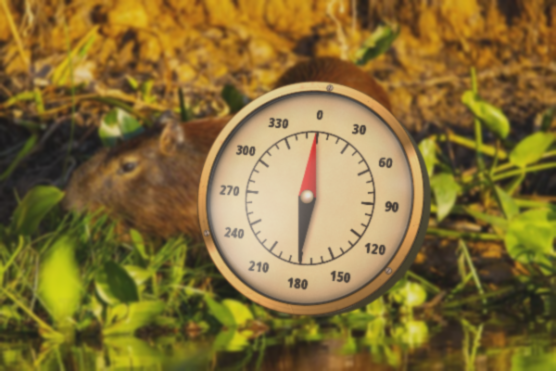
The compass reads 0 °
